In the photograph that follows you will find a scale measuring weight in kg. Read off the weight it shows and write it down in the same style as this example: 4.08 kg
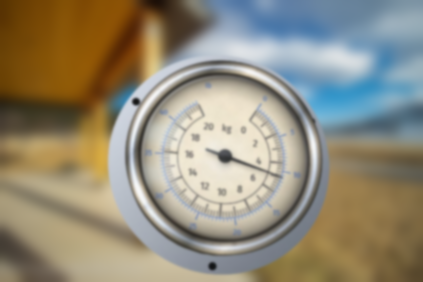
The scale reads 5 kg
